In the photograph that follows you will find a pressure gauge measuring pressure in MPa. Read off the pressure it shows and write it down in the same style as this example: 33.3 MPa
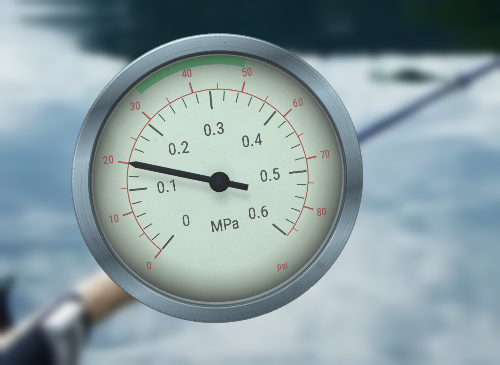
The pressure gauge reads 0.14 MPa
